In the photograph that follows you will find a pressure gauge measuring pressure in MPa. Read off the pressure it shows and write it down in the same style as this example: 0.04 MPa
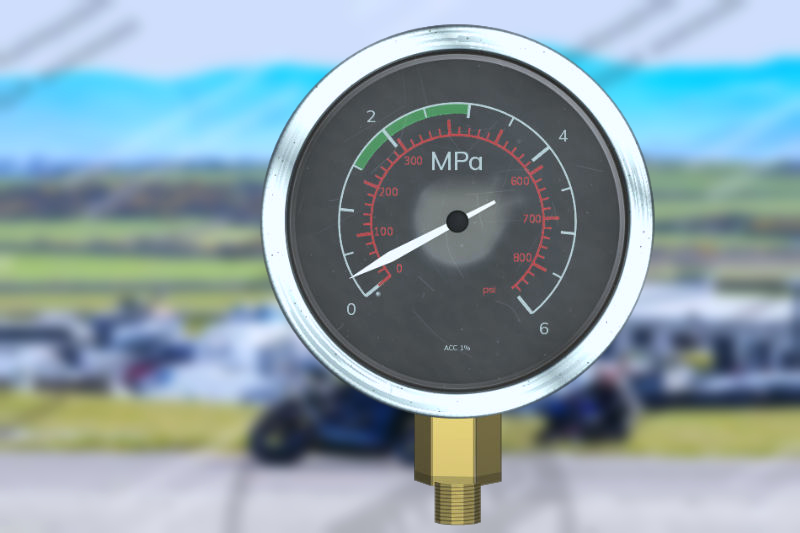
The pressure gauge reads 0.25 MPa
